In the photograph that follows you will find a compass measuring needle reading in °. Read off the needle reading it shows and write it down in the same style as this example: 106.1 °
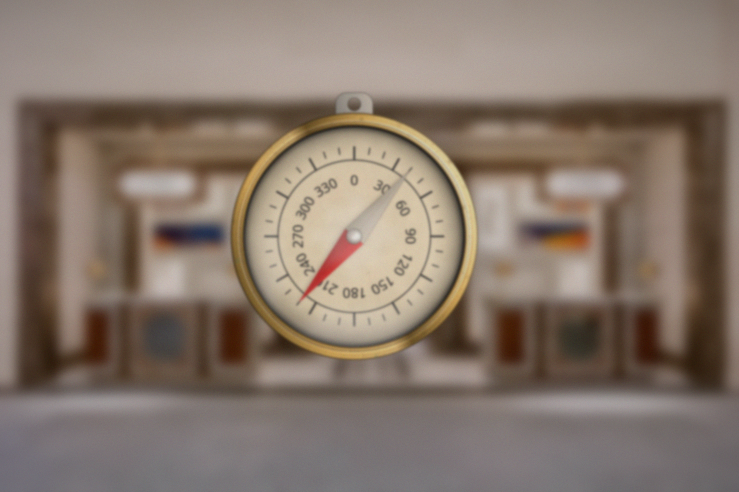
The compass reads 220 °
